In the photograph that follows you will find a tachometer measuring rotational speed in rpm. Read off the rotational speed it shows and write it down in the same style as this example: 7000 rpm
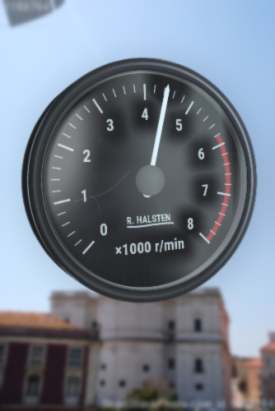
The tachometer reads 4400 rpm
